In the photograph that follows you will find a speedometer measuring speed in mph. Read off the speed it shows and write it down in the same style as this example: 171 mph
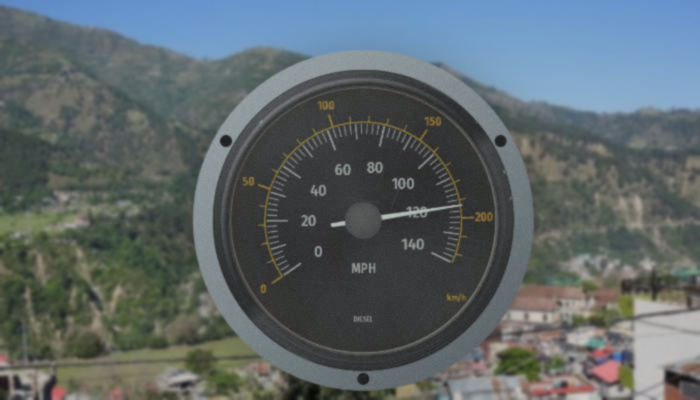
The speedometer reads 120 mph
